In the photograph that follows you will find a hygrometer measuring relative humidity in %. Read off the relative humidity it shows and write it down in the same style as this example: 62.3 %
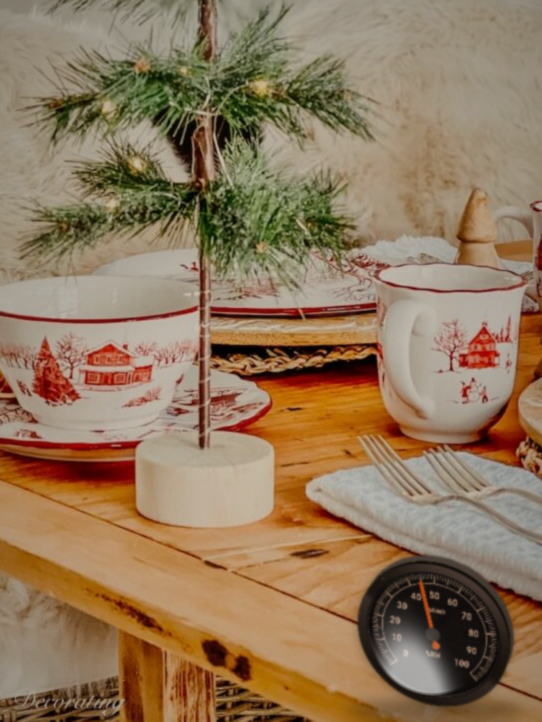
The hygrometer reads 45 %
